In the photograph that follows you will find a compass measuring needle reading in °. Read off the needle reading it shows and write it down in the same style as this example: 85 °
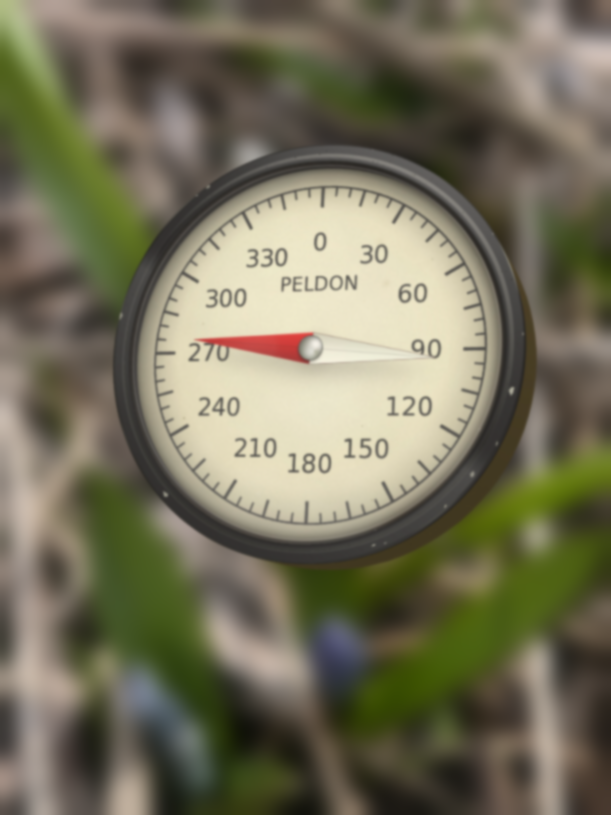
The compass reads 275 °
